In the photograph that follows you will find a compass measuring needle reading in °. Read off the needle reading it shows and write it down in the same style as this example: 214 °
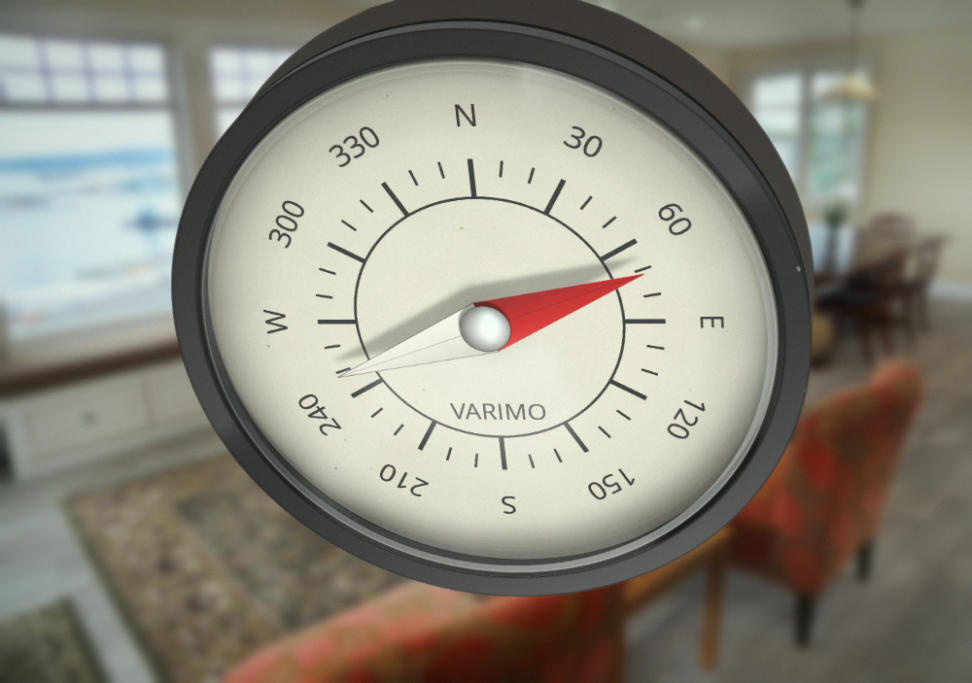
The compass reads 70 °
